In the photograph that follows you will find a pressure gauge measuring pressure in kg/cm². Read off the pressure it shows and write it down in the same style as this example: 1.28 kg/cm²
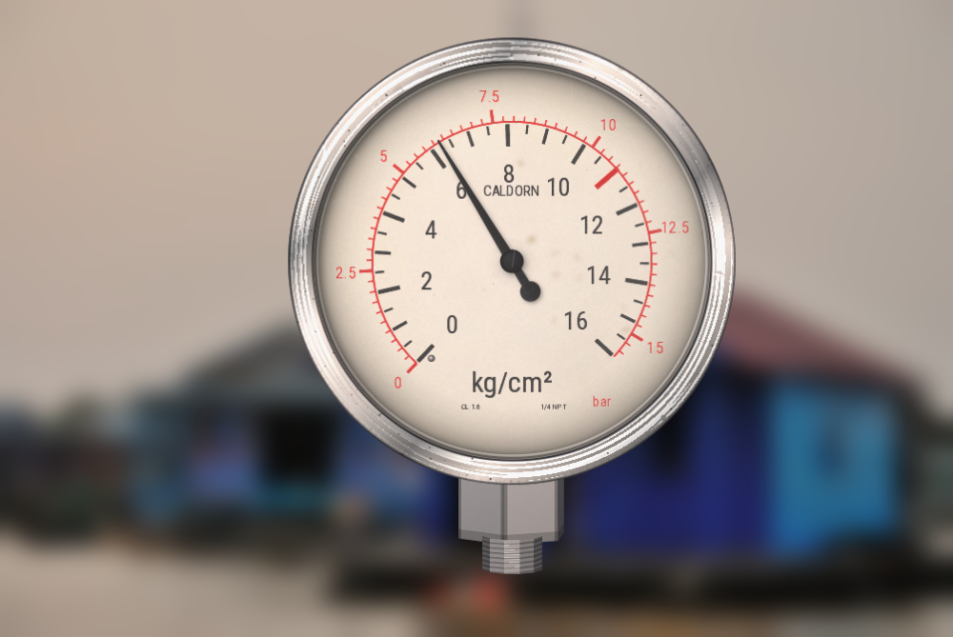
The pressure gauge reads 6.25 kg/cm²
